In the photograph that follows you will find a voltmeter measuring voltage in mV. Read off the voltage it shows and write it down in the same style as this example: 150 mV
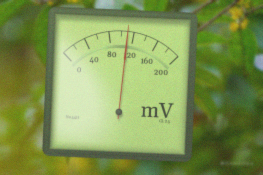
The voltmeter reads 110 mV
